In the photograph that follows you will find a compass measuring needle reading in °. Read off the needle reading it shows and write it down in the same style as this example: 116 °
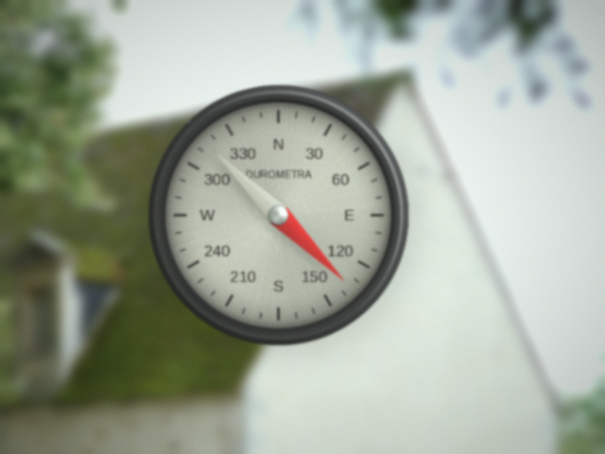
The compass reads 135 °
